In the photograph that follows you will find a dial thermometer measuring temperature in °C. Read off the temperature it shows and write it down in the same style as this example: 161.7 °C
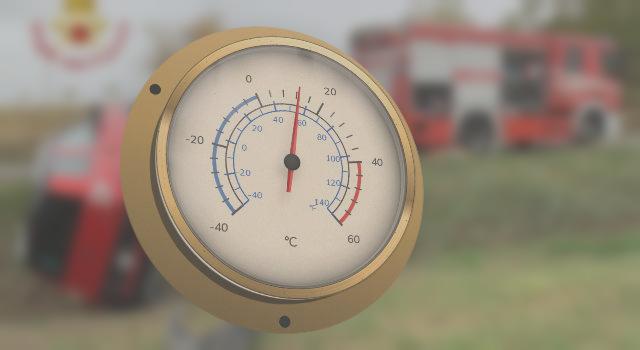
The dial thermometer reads 12 °C
